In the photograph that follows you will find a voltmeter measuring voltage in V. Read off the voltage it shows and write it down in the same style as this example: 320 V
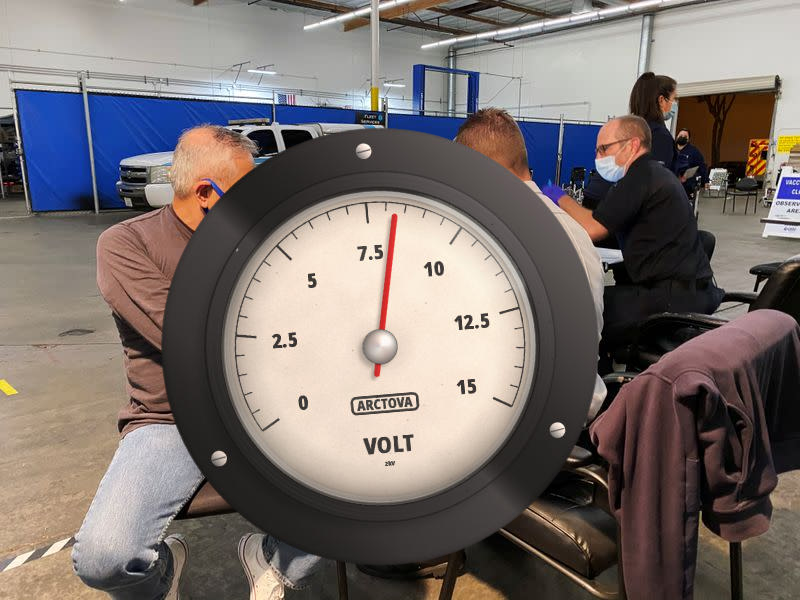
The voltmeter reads 8.25 V
